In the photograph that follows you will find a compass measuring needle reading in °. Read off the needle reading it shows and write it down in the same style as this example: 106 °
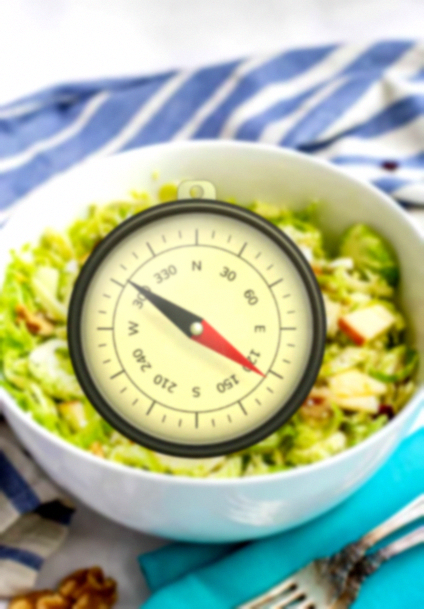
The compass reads 125 °
